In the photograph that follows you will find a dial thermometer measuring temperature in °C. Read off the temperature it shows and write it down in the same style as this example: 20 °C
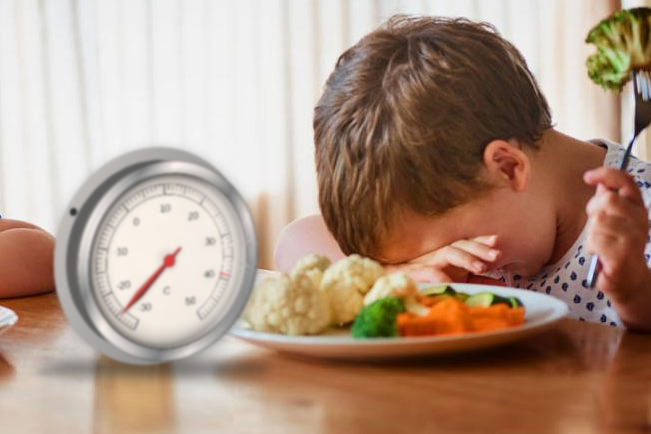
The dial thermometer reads -25 °C
